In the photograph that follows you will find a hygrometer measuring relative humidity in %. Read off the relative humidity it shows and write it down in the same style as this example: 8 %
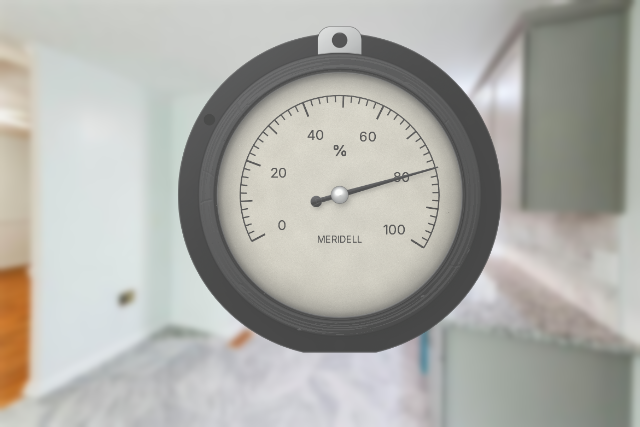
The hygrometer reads 80 %
